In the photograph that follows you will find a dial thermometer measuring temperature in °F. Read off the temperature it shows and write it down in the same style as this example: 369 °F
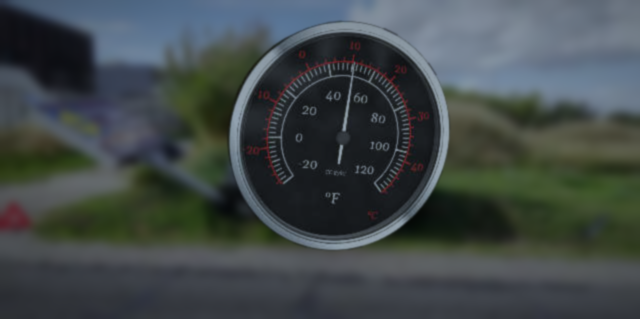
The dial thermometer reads 50 °F
